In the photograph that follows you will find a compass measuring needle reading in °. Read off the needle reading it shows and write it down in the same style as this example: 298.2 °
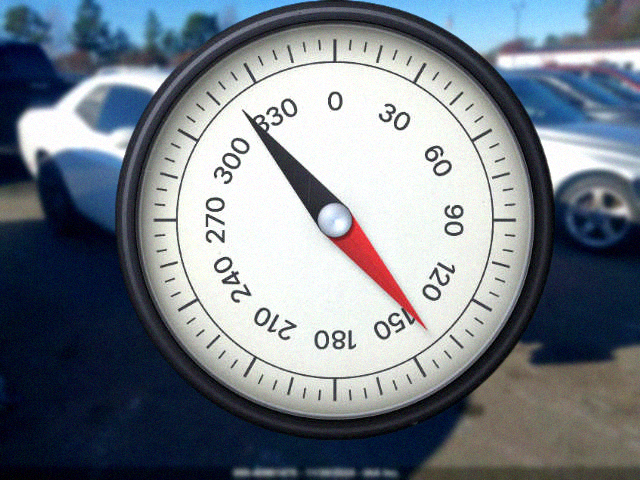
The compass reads 140 °
